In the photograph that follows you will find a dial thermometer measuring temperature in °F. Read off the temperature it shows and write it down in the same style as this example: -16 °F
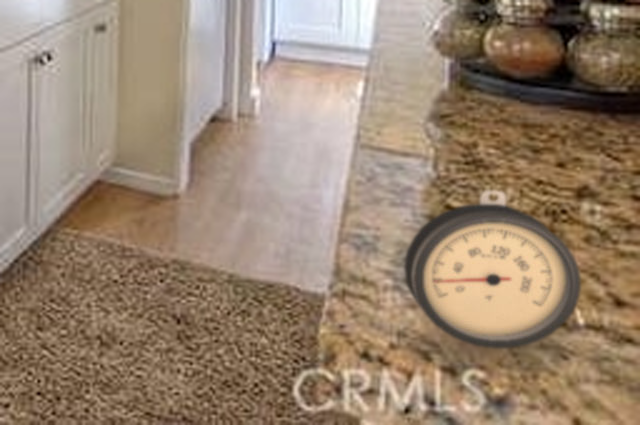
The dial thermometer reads 20 °F
